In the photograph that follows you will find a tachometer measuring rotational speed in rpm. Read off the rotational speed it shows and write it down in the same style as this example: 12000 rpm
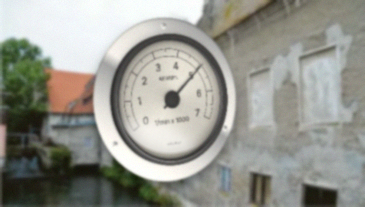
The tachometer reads 5000 rpm
